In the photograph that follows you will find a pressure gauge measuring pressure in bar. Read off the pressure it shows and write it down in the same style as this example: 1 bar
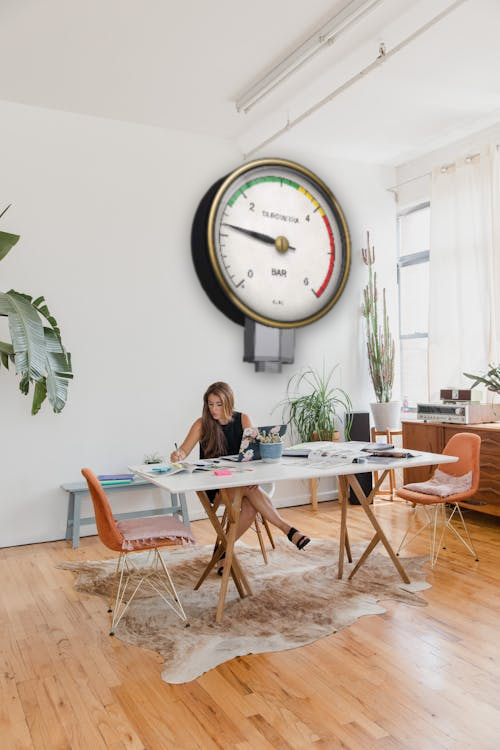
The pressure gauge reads 1.2 bar
